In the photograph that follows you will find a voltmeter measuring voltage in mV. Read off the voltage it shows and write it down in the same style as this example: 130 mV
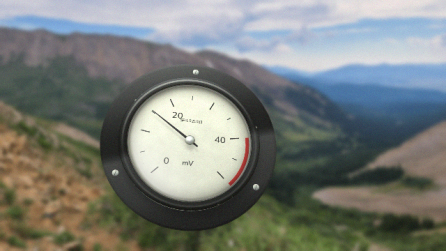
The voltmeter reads 15 mV
